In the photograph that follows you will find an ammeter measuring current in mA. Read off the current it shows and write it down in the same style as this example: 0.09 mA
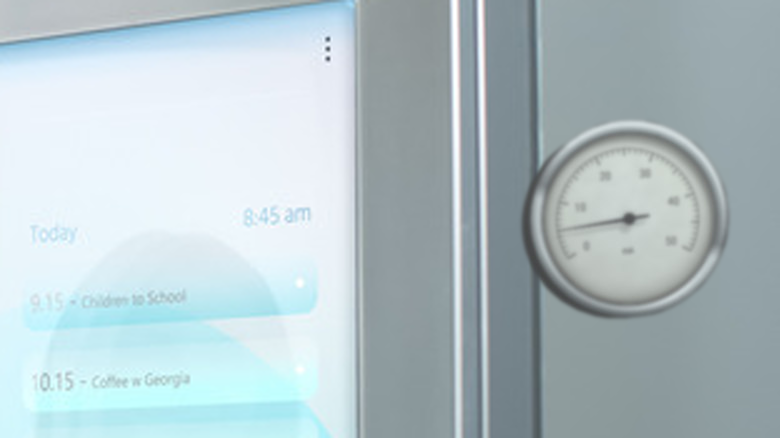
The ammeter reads 5 mA
